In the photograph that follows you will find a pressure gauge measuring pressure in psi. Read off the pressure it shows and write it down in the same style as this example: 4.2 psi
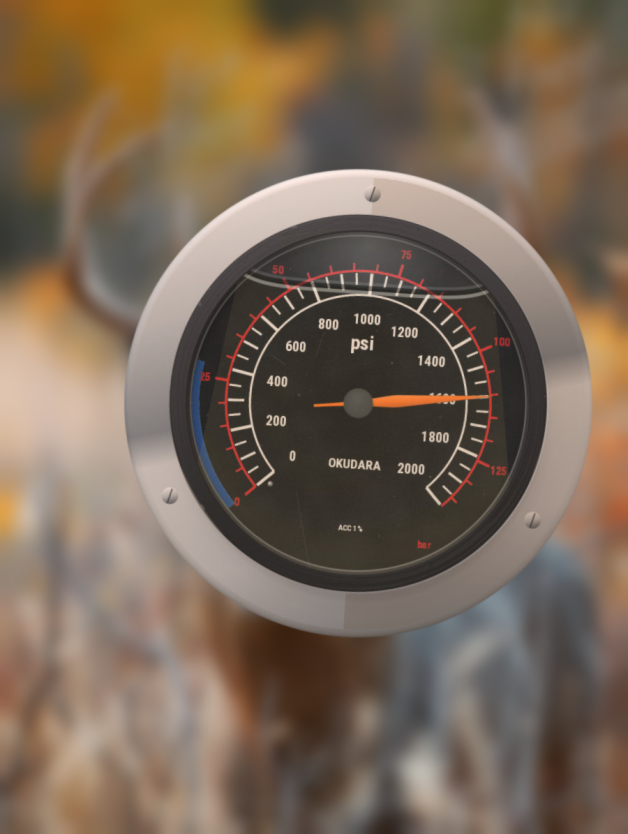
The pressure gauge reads 1600 psi
